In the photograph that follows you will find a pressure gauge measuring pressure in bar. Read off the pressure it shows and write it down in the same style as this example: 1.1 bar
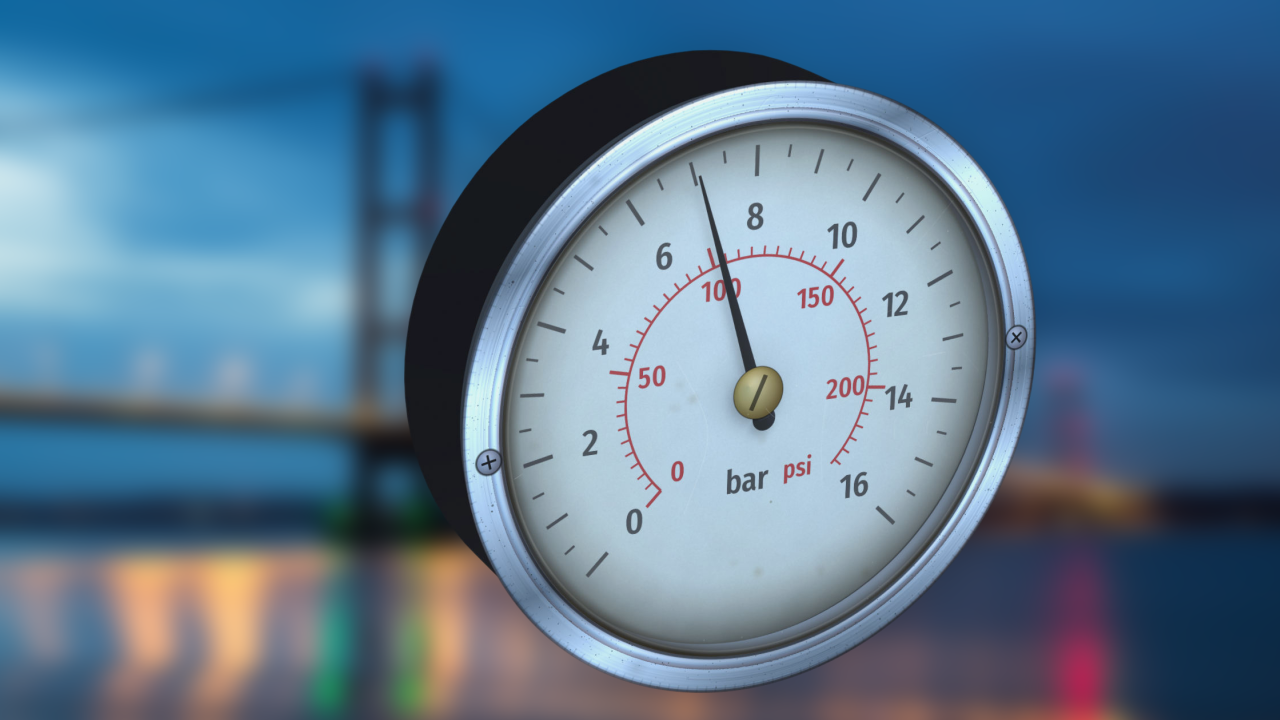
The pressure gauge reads 7 bar
